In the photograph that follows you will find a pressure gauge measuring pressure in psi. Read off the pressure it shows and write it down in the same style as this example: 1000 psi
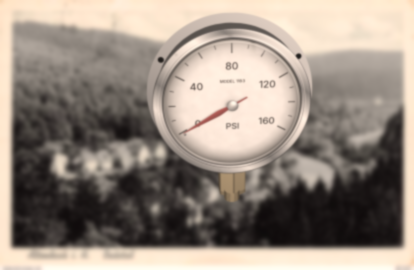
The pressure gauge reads 0 psi
